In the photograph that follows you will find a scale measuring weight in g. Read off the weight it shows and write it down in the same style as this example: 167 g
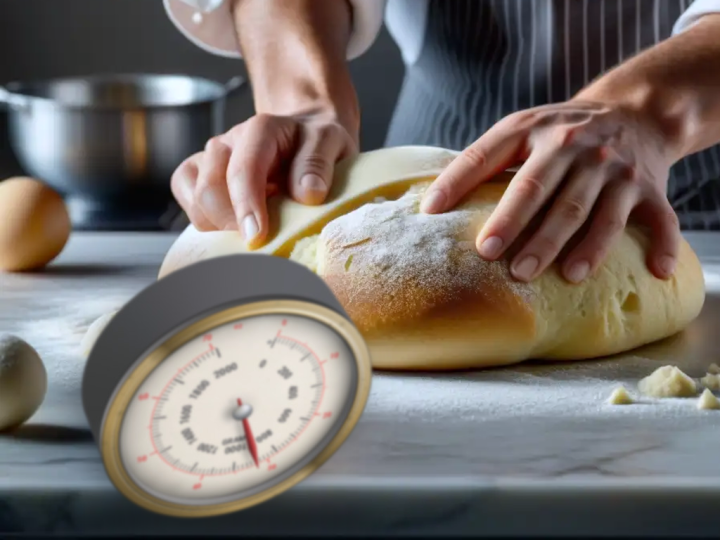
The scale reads 900 g
